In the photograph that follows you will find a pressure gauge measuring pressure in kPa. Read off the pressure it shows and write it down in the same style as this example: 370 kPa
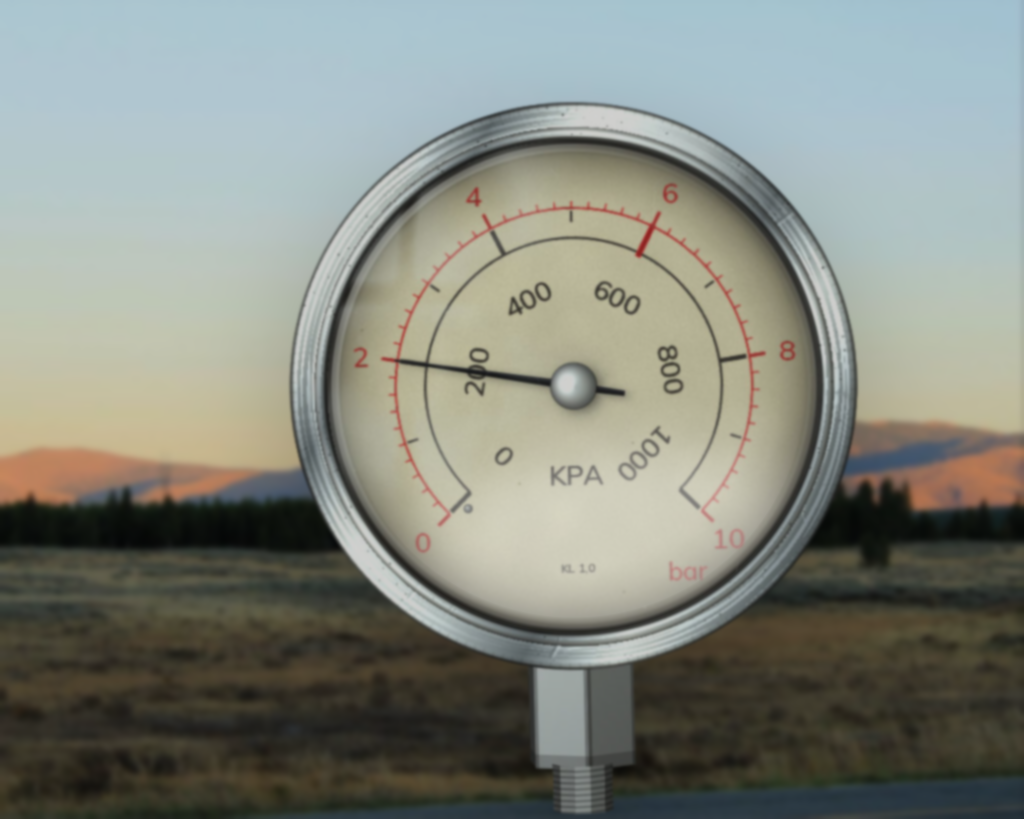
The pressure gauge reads 200 kPa
